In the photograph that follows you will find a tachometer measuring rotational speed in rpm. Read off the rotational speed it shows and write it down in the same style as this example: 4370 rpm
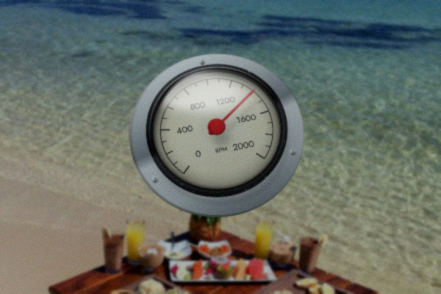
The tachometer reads 1400 rpm
